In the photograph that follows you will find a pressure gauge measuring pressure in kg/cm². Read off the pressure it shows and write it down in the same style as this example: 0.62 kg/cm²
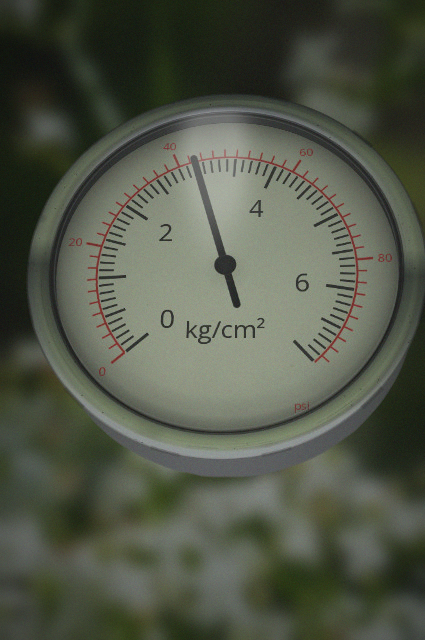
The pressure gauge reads 3 kg/cm²
